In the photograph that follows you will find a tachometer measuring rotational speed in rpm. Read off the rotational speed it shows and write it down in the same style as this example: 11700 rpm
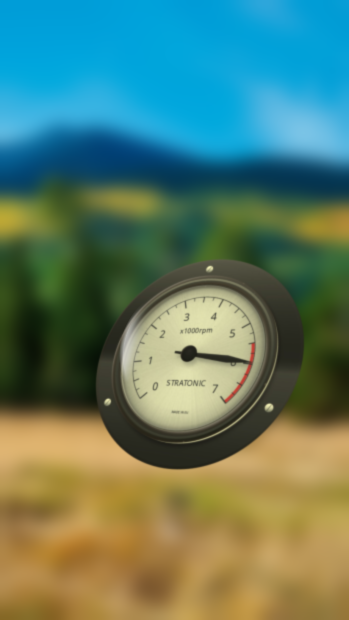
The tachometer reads 6000 rpm
